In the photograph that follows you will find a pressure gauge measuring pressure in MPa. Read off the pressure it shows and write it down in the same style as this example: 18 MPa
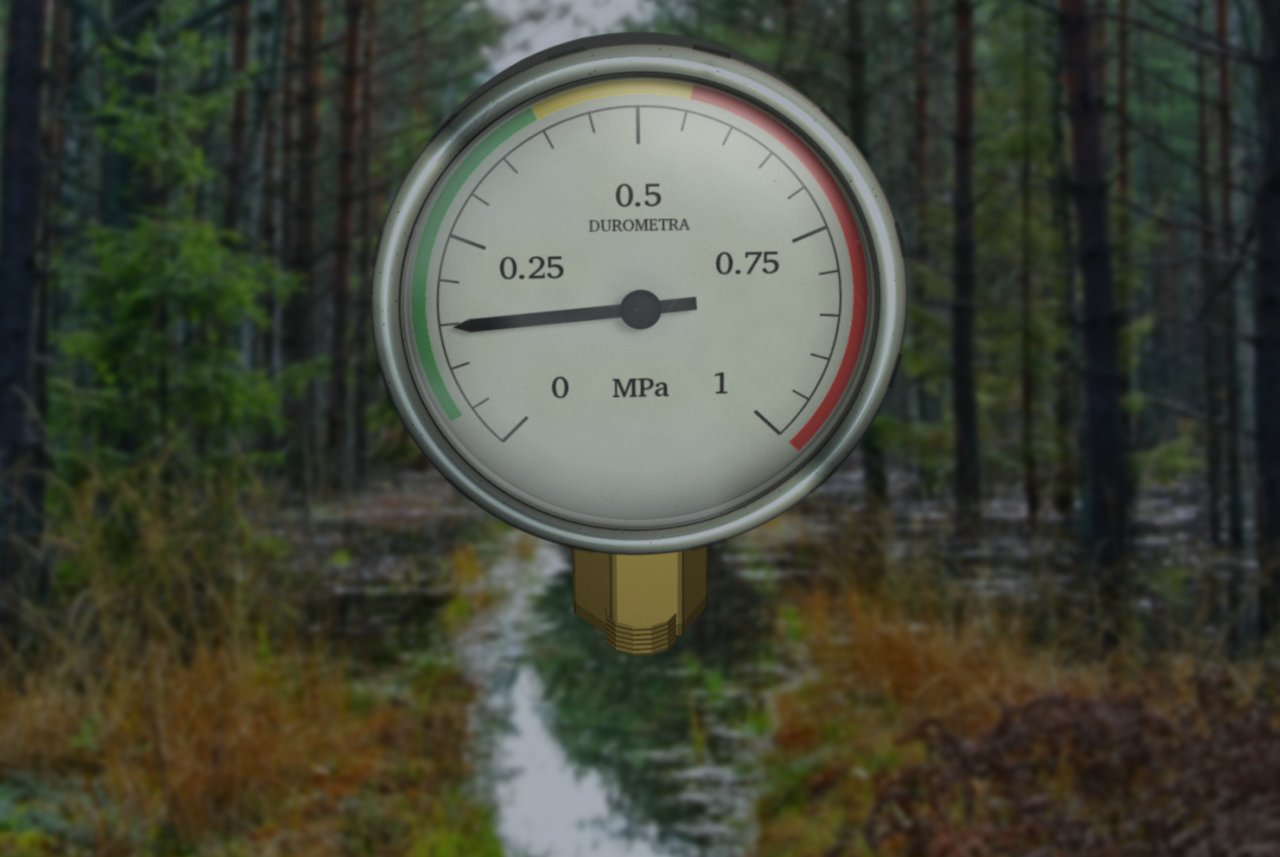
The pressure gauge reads 0.15 MPa
